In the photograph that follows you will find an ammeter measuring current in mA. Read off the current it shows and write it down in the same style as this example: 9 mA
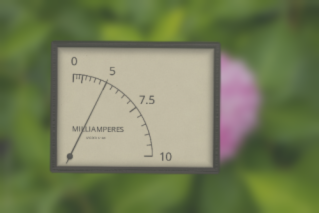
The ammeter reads 5 mA
